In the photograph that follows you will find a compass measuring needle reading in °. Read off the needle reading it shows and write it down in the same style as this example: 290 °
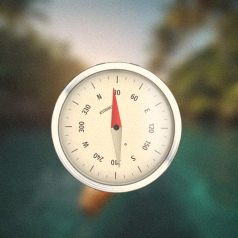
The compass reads 25 °
